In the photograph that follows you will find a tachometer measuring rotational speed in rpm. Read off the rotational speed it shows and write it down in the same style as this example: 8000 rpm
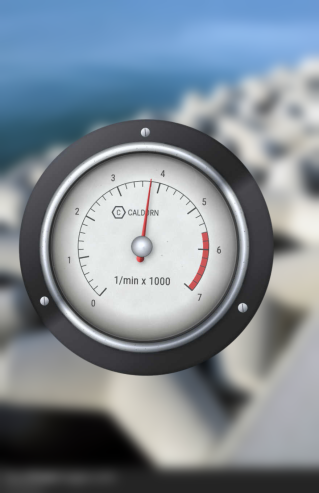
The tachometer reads 3800 rpm
